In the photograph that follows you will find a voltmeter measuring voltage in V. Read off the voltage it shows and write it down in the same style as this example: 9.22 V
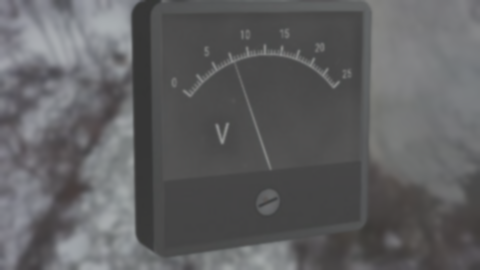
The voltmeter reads 7.5 V
